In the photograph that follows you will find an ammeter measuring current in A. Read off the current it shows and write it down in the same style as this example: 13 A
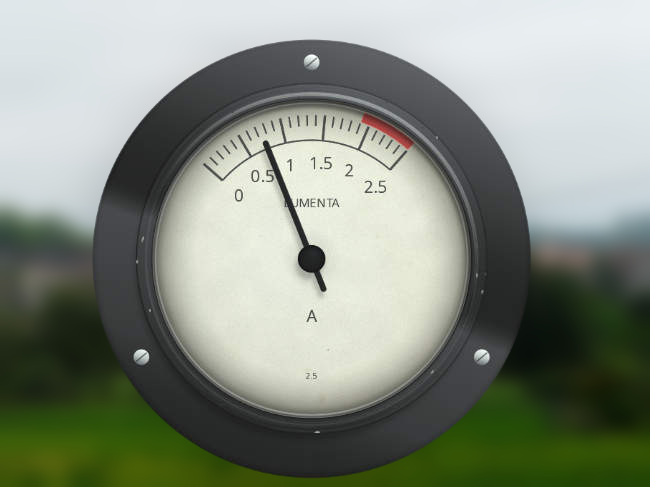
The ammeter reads 0.75 A
